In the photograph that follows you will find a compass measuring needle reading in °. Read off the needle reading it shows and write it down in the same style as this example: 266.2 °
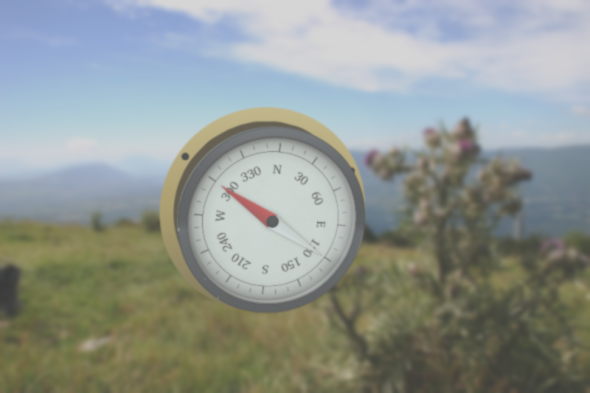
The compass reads 300 °
